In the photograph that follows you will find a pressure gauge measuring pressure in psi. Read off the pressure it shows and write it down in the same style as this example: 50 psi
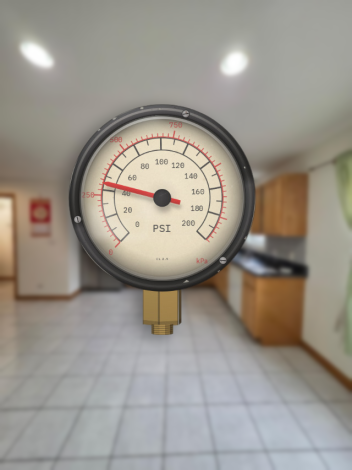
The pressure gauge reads 45 psi
